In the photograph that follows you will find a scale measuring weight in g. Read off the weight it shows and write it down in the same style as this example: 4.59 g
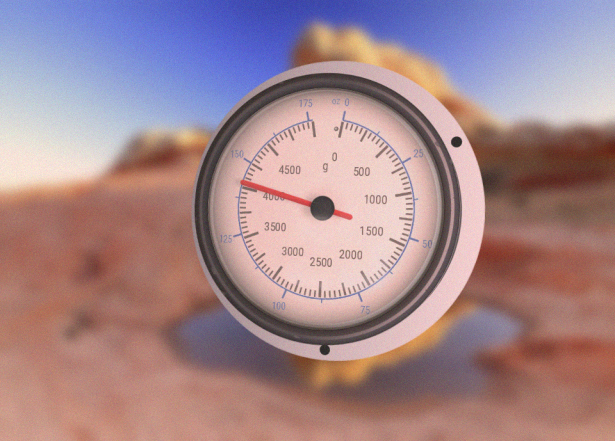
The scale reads 4050 g
